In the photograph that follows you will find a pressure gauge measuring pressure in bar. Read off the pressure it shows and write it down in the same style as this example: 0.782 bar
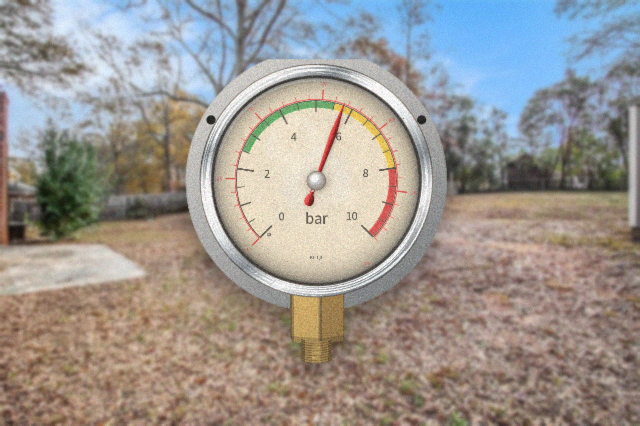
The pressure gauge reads 5.75 bar
